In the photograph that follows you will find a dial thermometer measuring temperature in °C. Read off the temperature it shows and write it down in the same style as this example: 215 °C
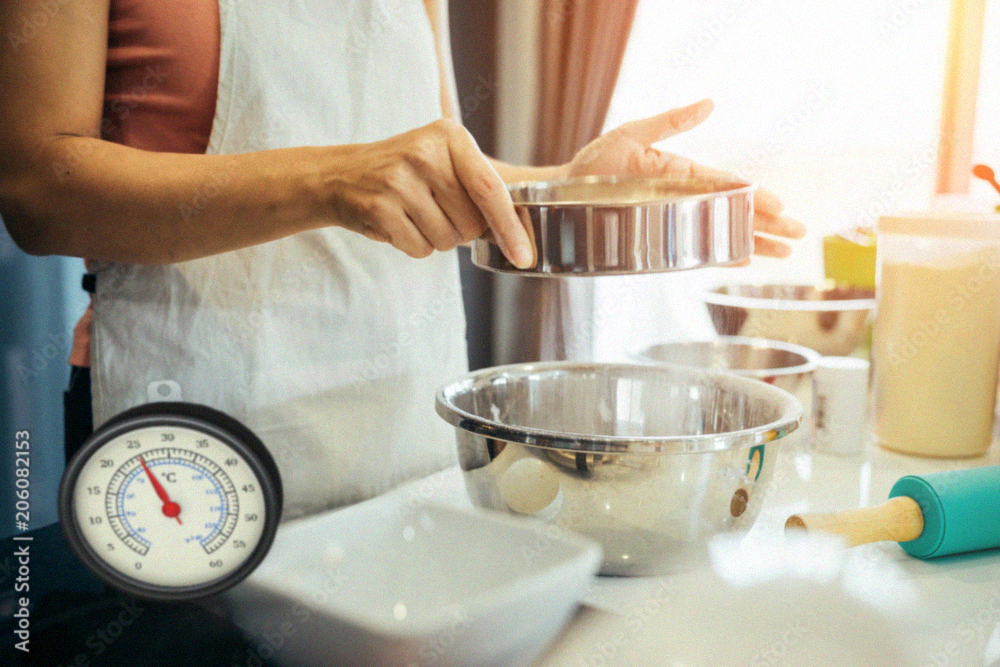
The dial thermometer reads 25 °C
